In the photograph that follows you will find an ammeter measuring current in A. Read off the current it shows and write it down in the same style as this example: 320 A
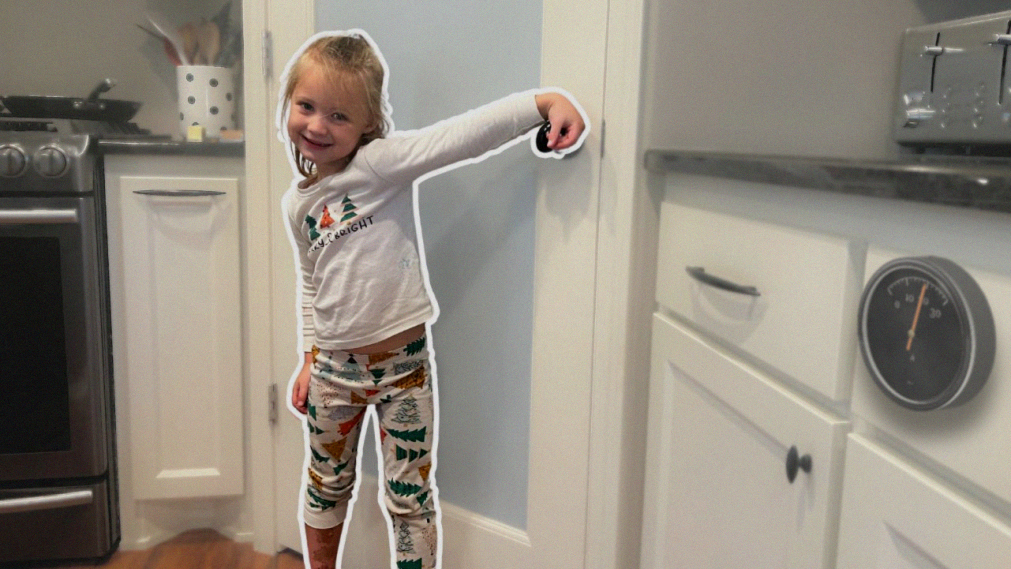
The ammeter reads 20 A
